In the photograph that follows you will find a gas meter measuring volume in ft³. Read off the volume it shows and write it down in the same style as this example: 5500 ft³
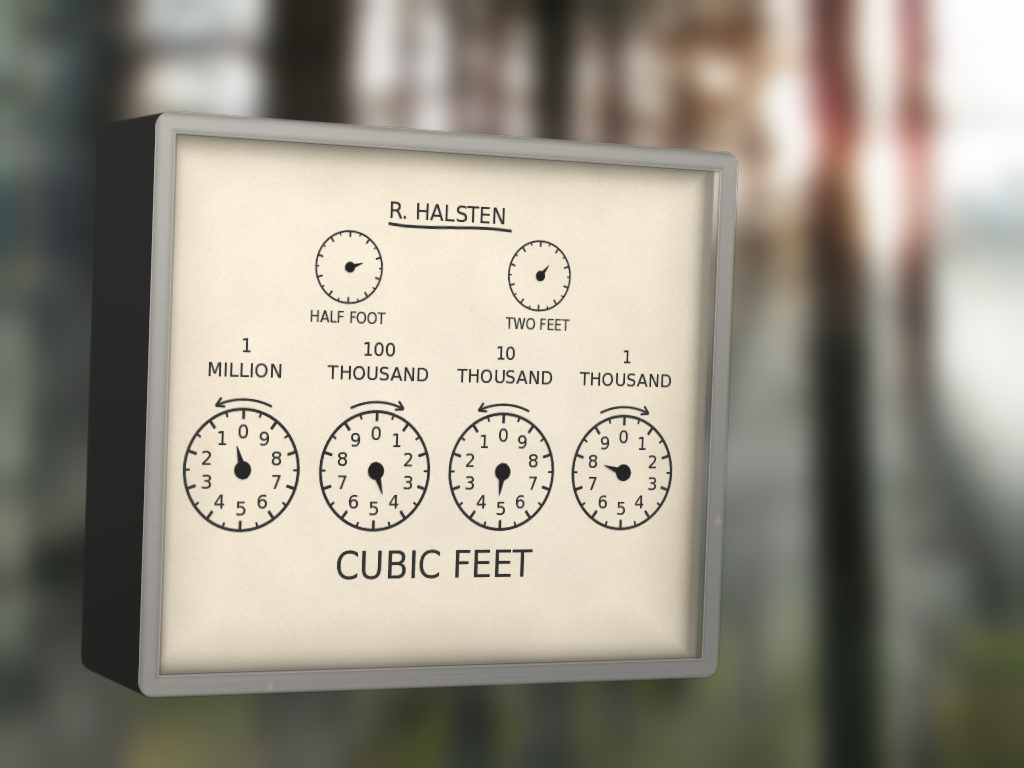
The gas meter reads 44800 ft³
